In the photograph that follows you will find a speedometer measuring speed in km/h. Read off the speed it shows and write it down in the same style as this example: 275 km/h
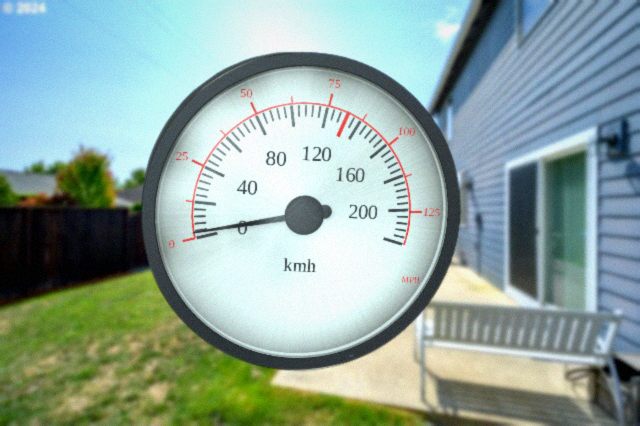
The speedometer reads 4 km/h
